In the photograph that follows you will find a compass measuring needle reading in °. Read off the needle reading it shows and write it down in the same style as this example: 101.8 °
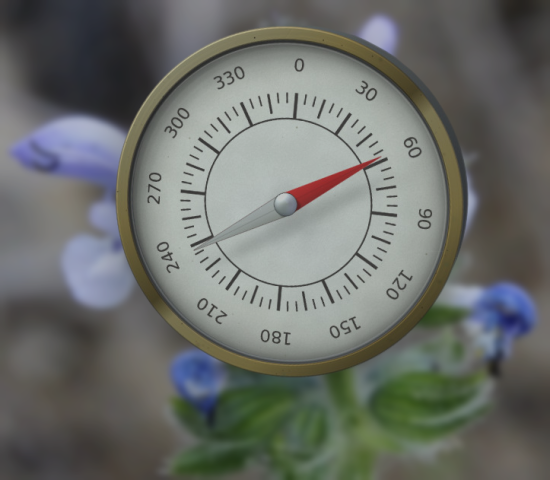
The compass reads 57.5 °
